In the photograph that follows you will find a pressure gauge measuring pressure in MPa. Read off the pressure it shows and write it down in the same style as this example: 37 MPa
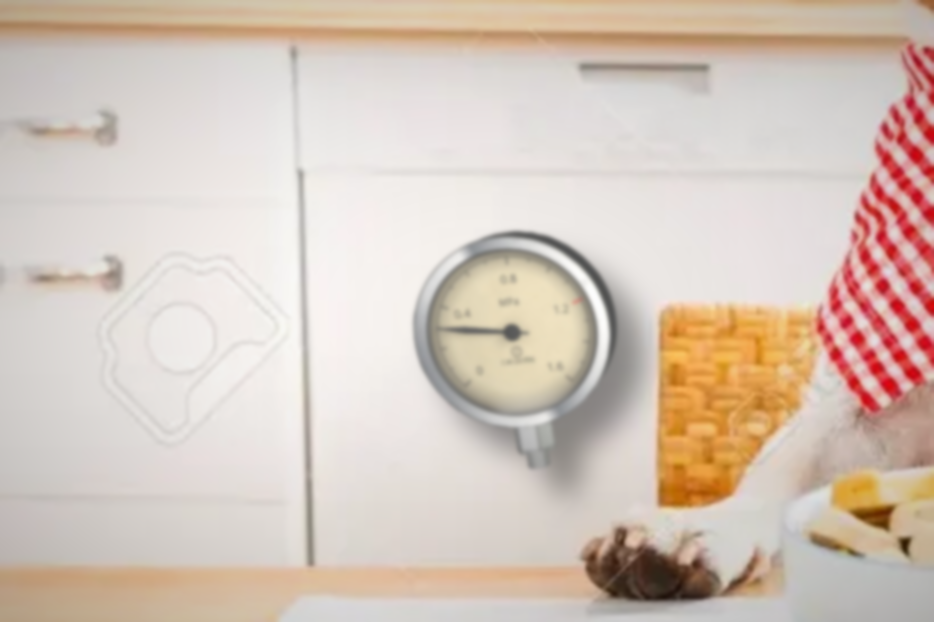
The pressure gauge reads 0.3 MPa
